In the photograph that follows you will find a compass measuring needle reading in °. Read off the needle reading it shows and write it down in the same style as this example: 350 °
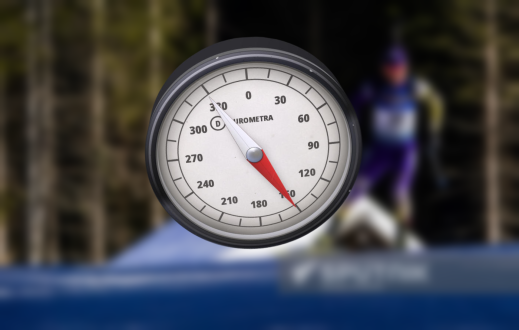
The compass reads 150 °
